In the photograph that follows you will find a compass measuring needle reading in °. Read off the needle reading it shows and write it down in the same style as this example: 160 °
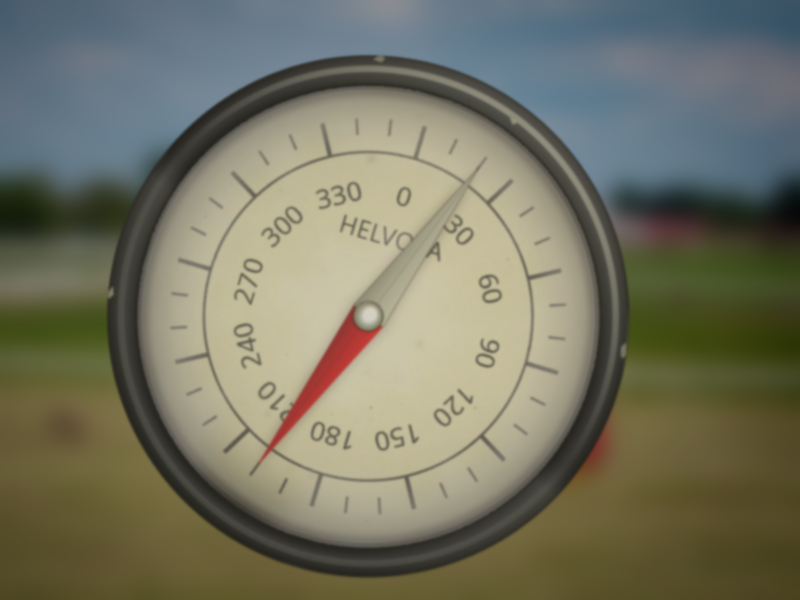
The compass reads 200 °
